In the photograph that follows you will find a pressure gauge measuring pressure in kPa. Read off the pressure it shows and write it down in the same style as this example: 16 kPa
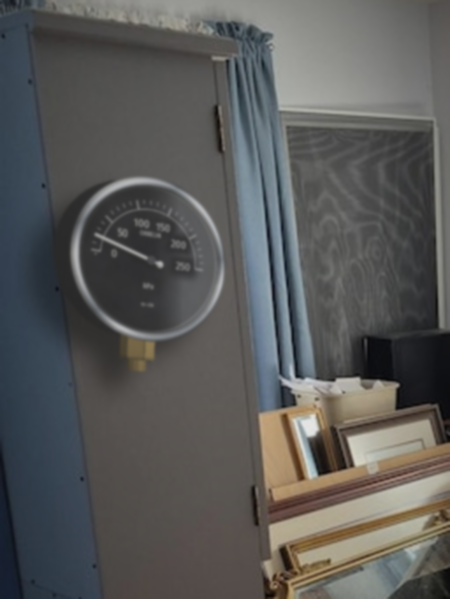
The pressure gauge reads 20 kPa
